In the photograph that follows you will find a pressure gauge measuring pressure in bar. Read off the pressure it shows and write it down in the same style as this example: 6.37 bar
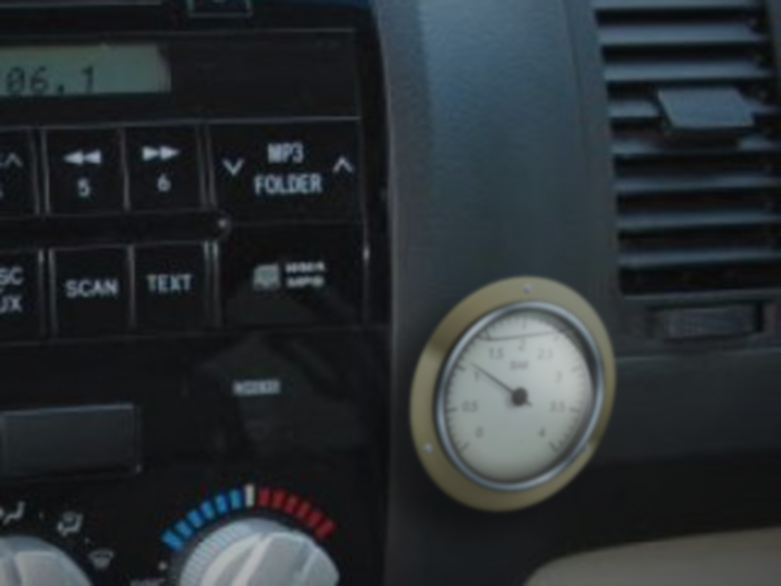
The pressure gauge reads 1.1 bar
